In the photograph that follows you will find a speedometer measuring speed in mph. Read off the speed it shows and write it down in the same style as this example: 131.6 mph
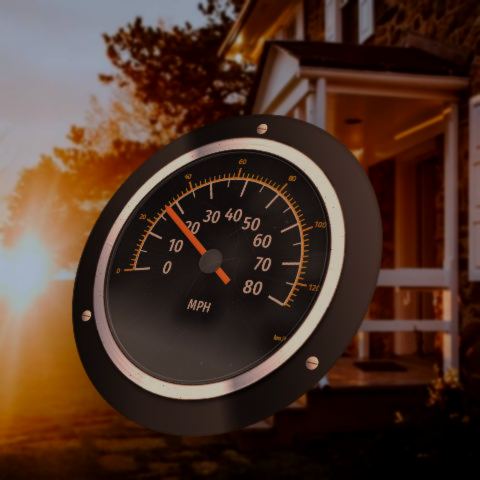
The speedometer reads 17.5 mph
